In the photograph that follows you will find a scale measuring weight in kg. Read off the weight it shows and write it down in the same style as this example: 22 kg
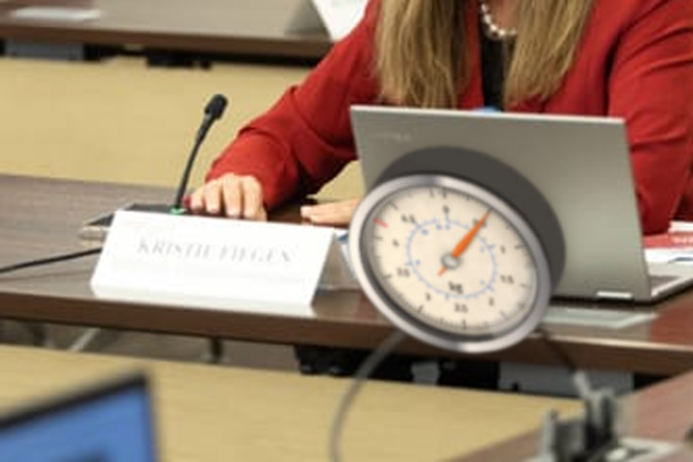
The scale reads 0.5 kg
